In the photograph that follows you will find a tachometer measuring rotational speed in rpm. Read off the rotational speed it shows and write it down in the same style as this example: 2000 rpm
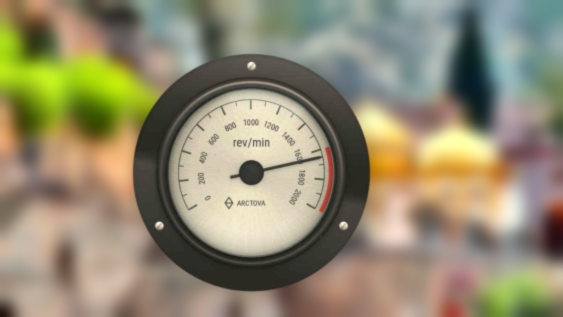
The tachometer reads 1650 rpm
